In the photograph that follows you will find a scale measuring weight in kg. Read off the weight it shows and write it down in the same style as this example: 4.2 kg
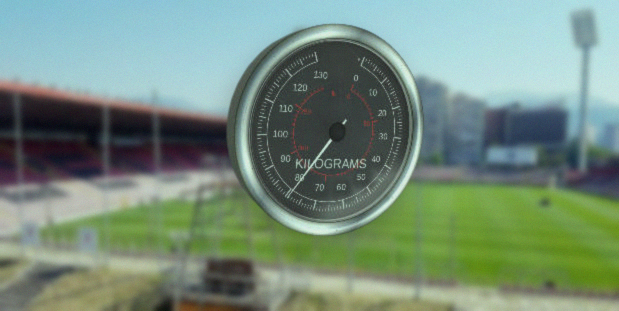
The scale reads 80 kg
